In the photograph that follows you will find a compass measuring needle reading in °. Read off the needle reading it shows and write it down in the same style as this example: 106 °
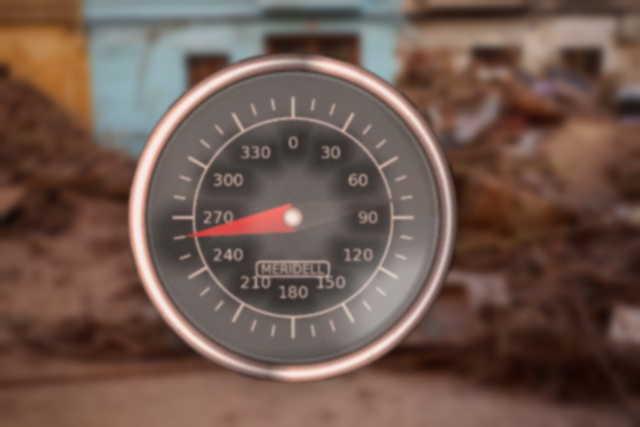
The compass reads 260 °
